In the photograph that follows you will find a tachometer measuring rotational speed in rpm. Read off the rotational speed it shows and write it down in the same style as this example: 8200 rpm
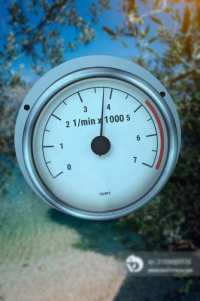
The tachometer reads 3750 rpm
